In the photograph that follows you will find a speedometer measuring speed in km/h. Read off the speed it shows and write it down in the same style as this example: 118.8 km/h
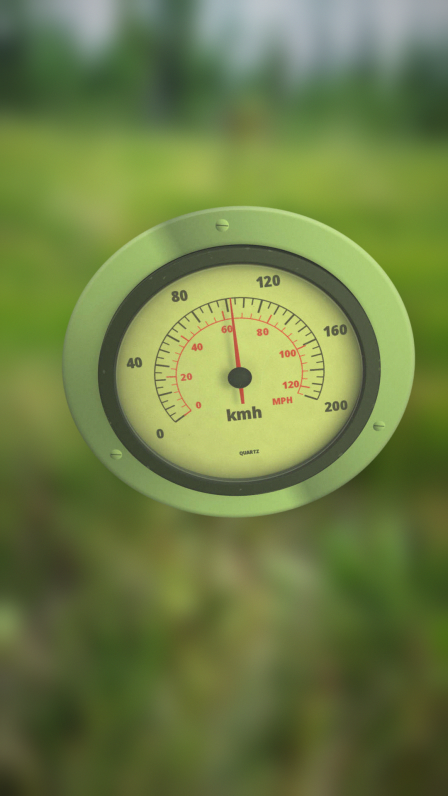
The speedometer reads 102.5 km/h
